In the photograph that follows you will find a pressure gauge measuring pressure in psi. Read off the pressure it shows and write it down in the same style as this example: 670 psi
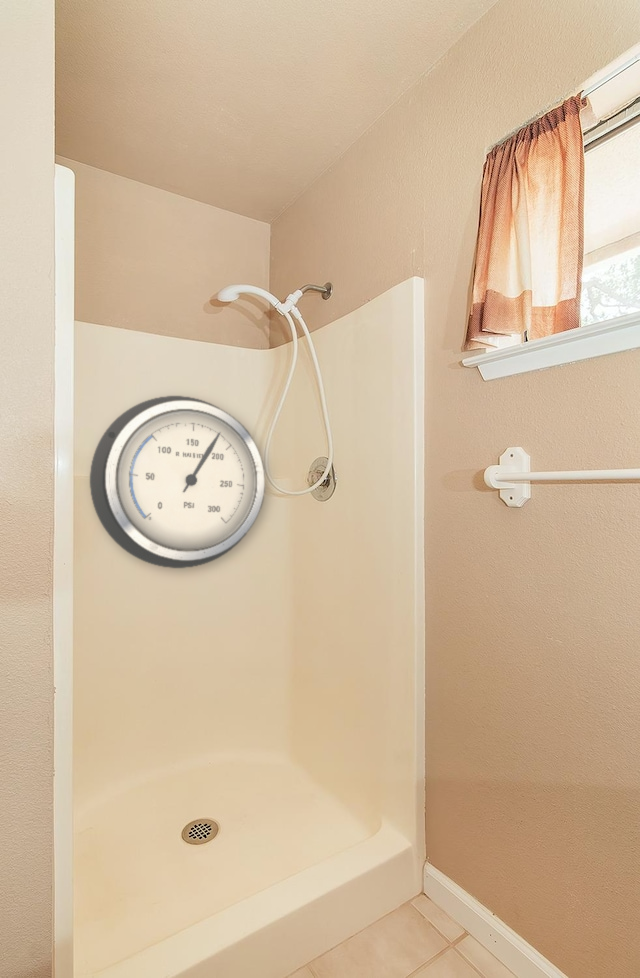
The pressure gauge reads 180 psi
